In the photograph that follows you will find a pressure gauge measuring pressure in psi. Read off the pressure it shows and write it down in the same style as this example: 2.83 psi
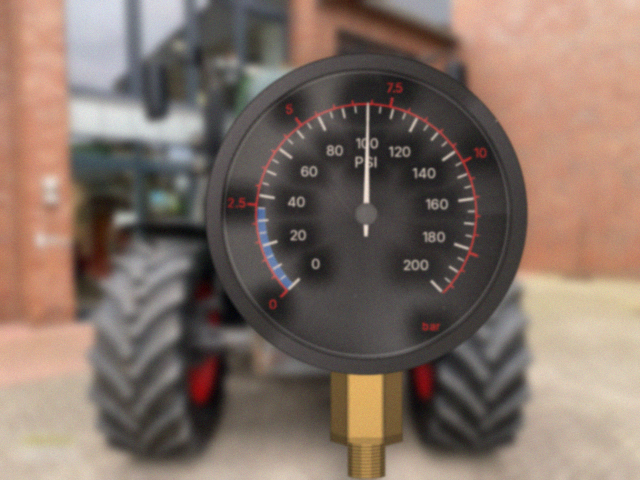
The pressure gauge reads 100 psi
